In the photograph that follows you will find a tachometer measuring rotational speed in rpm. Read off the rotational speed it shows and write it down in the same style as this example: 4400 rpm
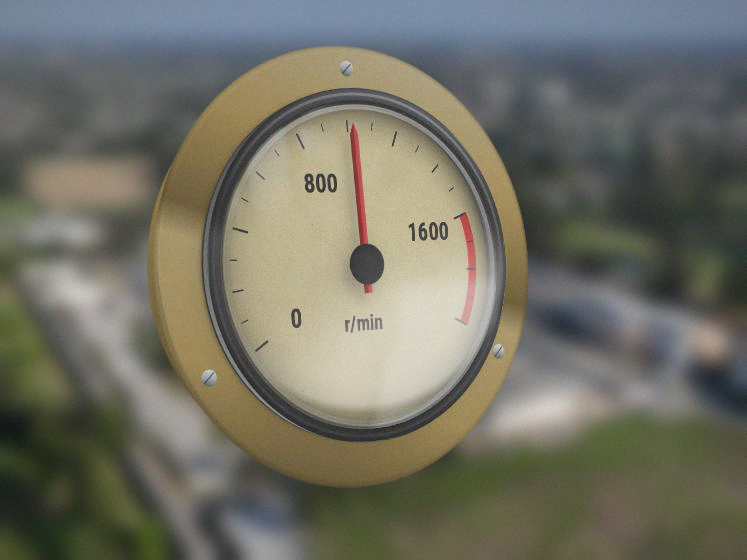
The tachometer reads 1000 rpm
